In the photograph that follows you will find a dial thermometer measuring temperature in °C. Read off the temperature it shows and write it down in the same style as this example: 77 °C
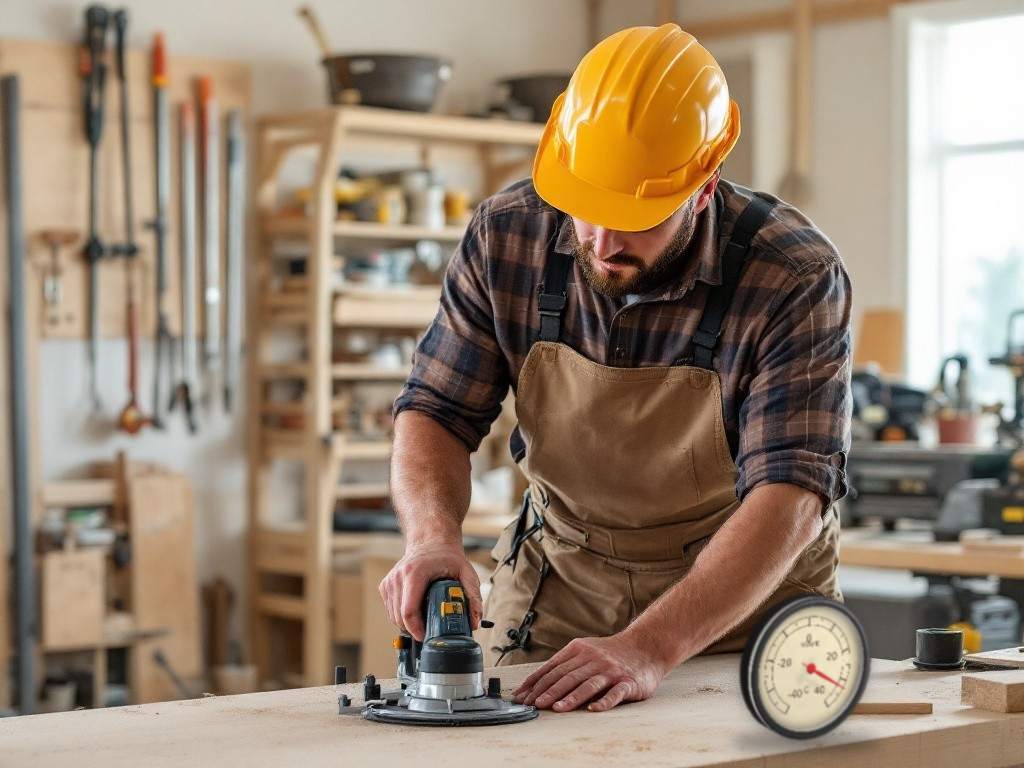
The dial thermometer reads 32.5 °C
